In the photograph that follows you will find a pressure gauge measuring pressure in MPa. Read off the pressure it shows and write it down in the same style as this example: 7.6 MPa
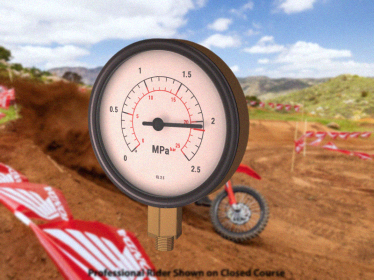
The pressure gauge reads 2.05 MPa
